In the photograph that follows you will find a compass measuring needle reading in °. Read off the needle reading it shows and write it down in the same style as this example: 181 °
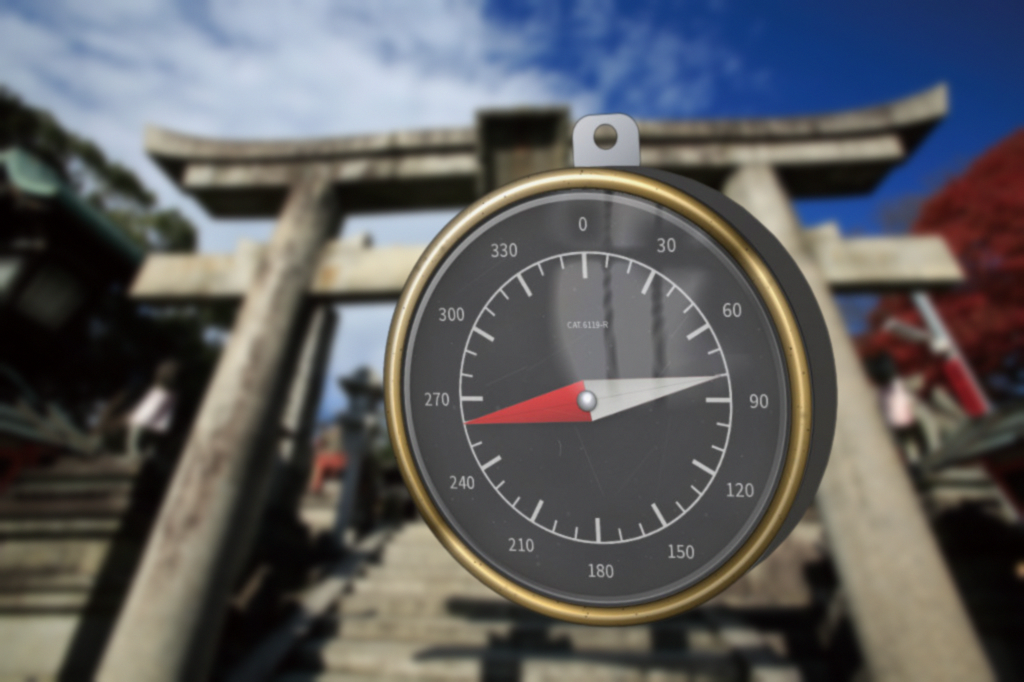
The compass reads 260 °
